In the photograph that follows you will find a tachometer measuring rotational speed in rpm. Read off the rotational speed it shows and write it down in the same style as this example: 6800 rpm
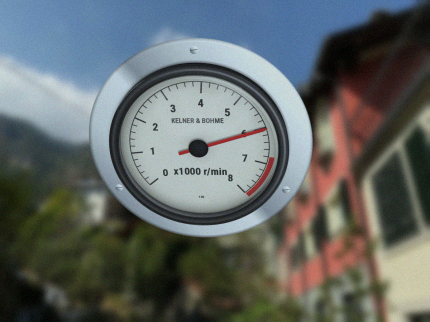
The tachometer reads 6000 rpm
